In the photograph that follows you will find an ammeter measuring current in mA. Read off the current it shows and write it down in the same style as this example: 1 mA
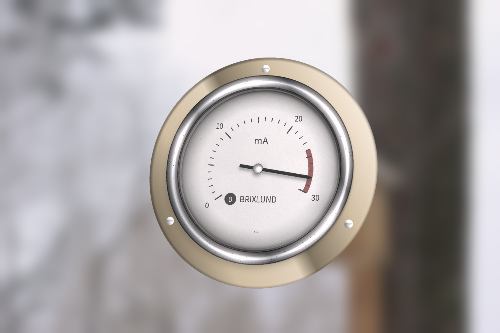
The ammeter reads 28 mA
